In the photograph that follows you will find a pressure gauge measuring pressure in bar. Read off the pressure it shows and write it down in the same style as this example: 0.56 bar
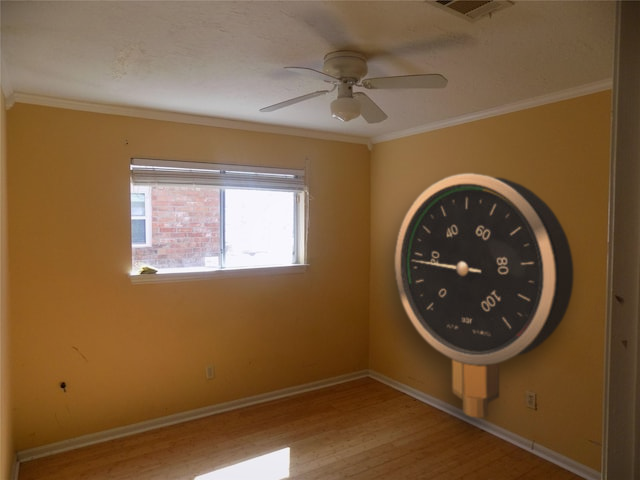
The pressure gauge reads 17.5 bar
